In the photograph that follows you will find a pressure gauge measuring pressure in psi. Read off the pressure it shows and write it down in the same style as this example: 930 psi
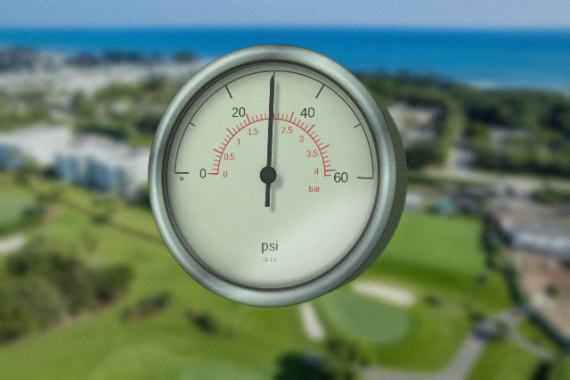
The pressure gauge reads 30 psi
